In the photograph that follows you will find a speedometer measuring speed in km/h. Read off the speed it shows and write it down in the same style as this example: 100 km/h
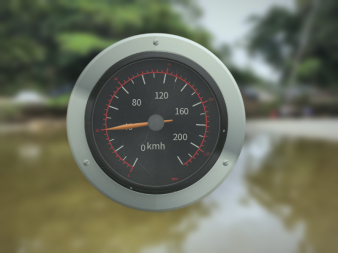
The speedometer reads 40 km/h
